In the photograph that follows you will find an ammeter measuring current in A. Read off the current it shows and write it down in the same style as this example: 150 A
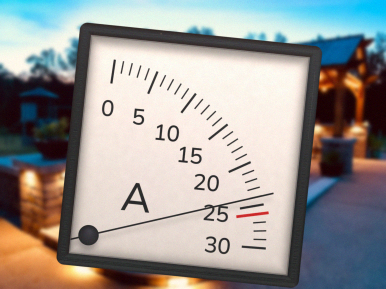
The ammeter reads 24 A
